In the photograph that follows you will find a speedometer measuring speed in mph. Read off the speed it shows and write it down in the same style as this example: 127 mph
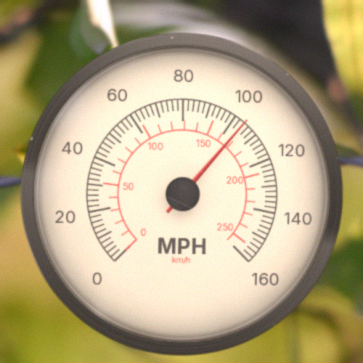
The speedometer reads 104 mph
